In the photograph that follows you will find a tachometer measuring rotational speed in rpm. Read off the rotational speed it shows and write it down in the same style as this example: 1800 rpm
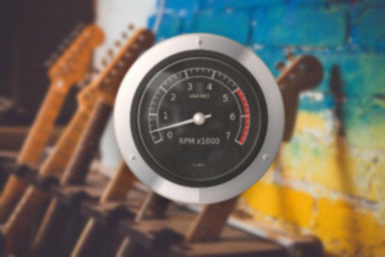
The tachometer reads 400 rpm
